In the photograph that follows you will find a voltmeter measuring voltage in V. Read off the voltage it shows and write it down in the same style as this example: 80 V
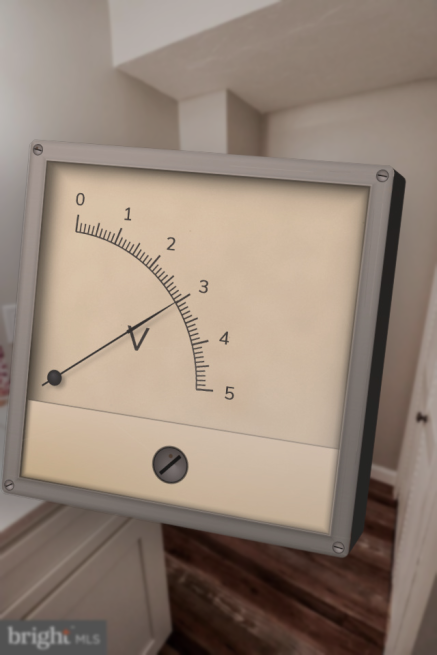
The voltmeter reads 3 V
